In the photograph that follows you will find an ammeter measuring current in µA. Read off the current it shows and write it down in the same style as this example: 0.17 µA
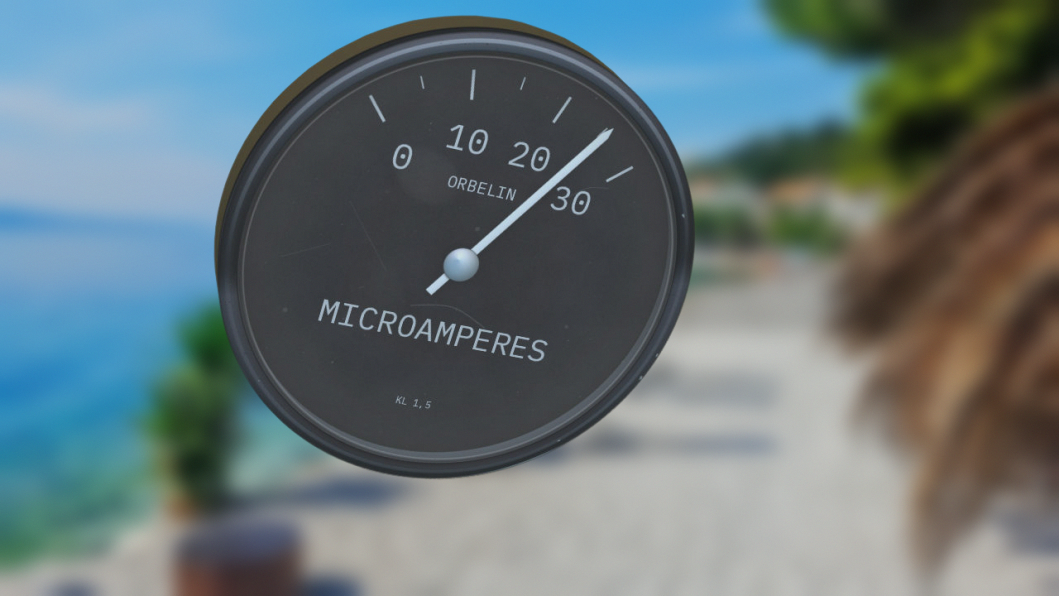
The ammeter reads 25 µA
